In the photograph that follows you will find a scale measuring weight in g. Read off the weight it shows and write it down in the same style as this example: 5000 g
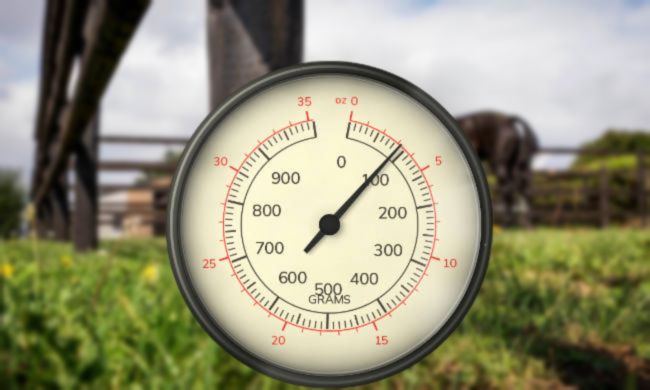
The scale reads 90 g
